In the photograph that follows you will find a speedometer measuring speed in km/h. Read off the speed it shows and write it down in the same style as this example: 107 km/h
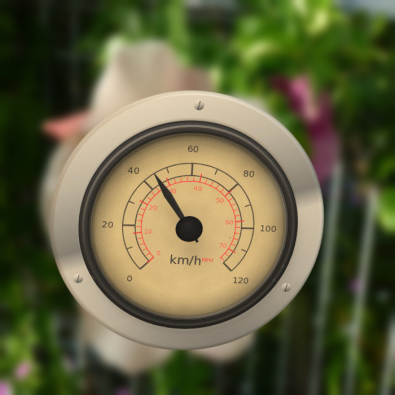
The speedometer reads 45 km/h
